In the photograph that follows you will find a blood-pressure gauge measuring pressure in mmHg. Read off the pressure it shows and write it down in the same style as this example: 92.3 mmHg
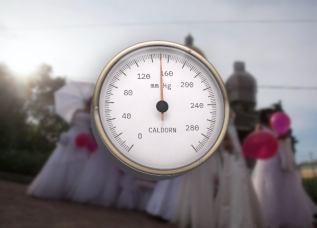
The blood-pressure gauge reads 150 mmHg
